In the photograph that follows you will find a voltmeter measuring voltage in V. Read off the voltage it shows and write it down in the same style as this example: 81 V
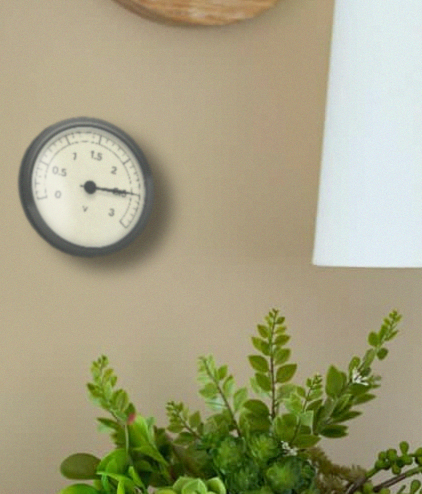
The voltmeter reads 2.5 V
